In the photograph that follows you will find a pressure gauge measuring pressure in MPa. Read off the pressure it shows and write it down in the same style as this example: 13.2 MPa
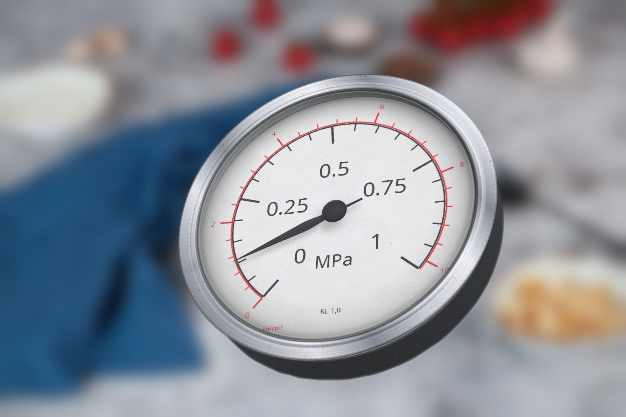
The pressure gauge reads 0.1 MPa
